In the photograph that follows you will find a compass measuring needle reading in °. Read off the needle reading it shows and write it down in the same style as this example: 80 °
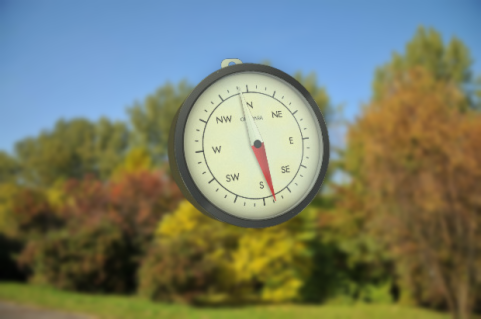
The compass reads 170 °
